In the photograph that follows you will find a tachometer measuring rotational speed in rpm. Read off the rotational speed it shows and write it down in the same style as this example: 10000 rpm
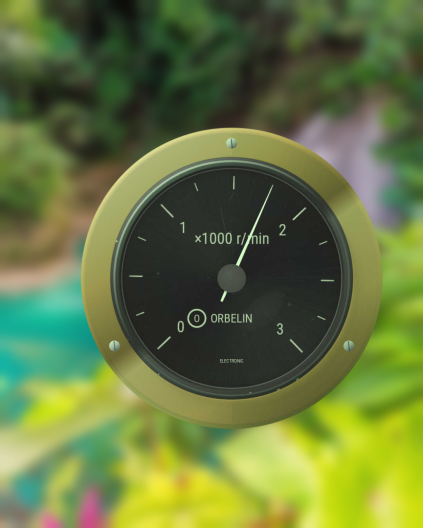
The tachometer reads 1750 rpm
